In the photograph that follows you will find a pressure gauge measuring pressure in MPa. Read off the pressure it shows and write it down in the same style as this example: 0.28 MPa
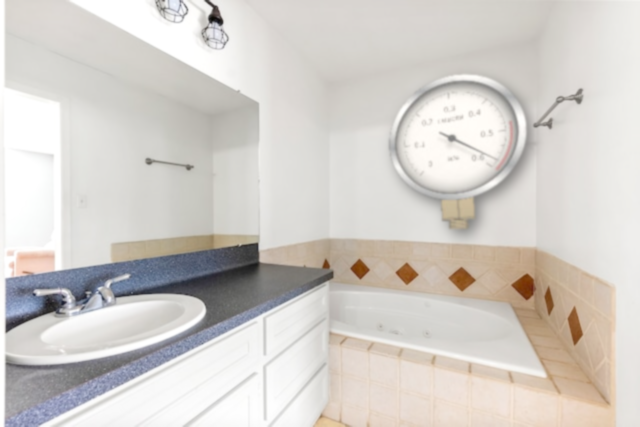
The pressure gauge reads 0.58 MPa
